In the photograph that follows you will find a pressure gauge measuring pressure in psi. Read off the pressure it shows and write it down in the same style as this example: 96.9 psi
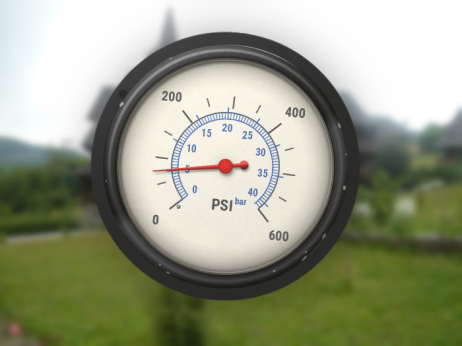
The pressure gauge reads 75 psi
